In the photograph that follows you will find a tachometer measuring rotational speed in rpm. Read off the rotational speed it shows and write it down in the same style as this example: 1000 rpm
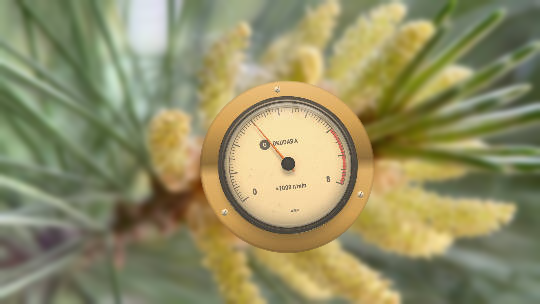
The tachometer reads 3000 rpm
